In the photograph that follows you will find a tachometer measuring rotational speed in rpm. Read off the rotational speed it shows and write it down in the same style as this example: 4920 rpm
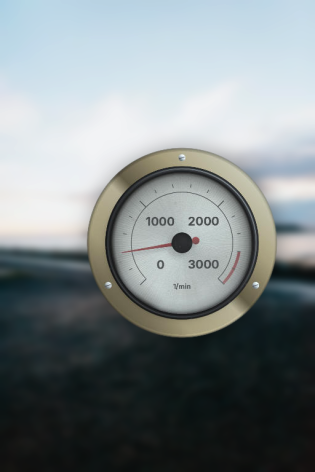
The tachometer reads 400 rpm
